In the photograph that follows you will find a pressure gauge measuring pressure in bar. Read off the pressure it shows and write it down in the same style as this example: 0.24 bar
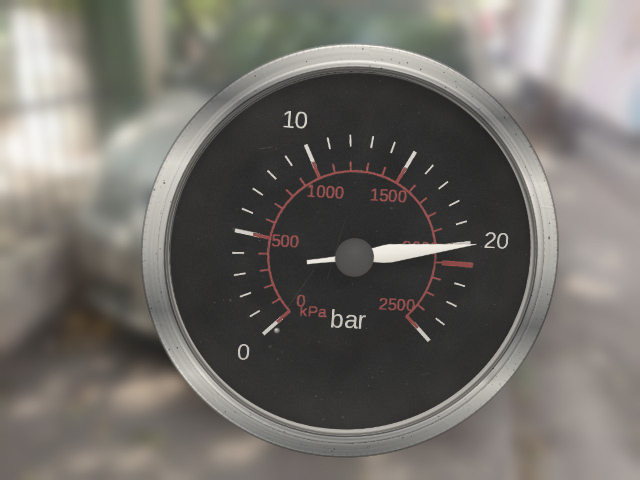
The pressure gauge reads 20 bar
